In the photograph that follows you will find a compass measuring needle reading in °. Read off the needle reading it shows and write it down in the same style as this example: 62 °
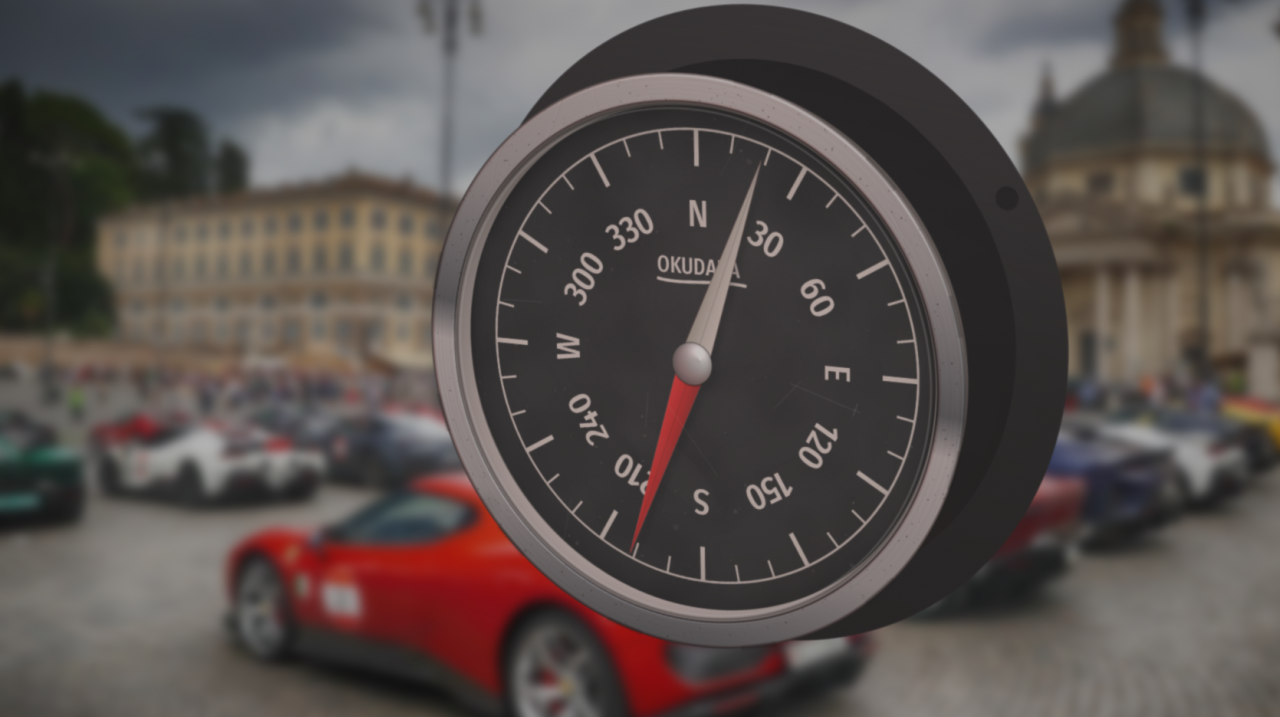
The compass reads 200 °
